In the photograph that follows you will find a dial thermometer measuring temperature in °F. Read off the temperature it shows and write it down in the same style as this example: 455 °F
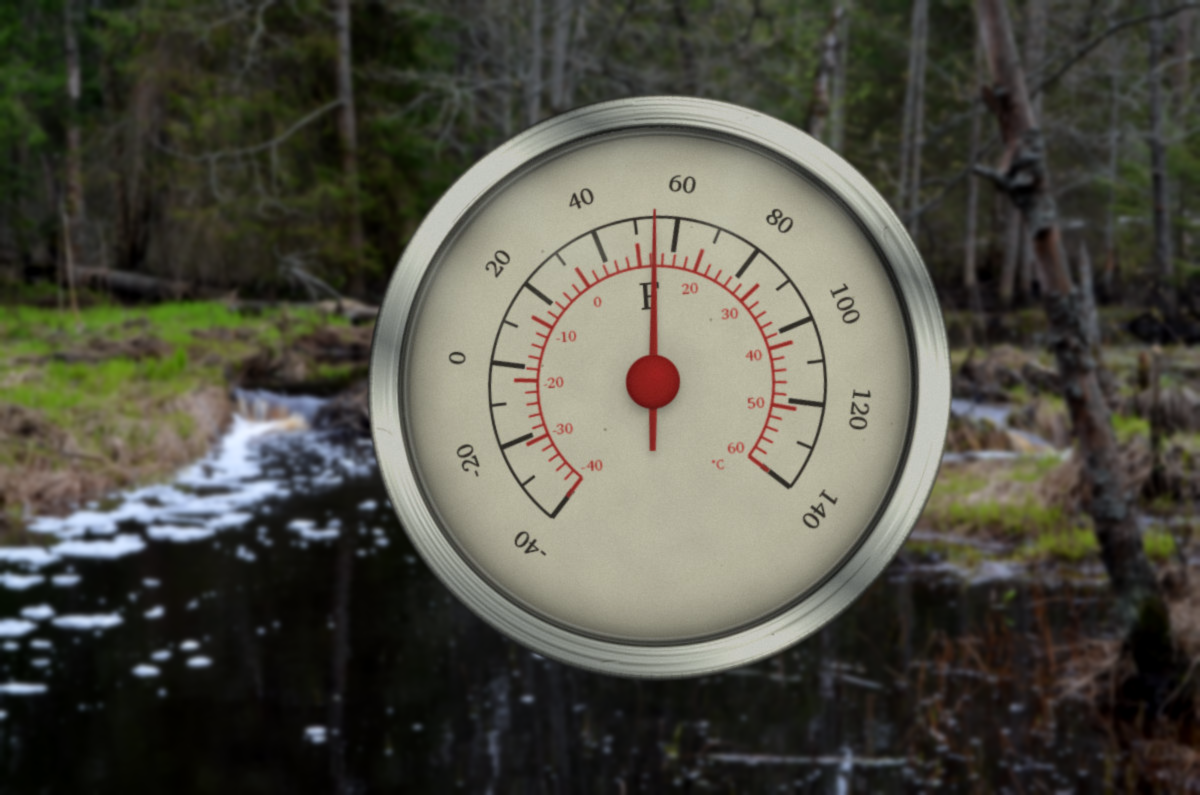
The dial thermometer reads 55 °F
